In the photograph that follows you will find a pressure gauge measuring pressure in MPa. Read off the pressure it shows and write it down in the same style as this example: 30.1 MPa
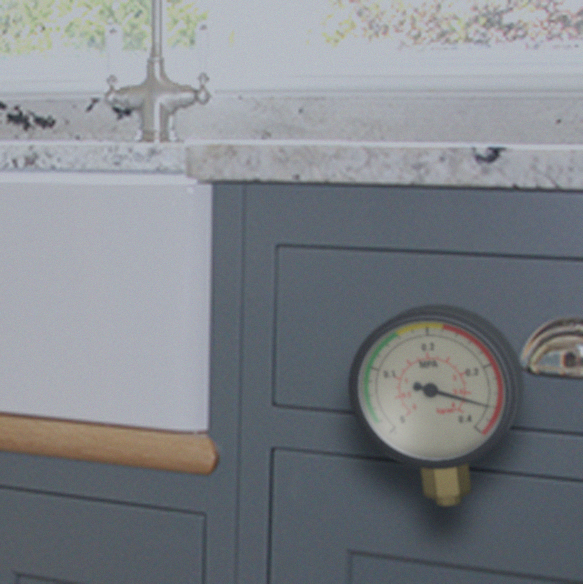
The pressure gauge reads 0.36 MPa
